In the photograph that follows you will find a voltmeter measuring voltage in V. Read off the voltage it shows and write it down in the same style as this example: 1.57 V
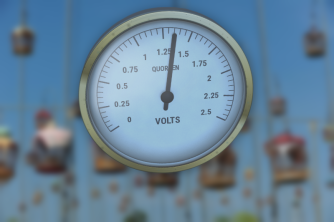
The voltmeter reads 1.35 V
